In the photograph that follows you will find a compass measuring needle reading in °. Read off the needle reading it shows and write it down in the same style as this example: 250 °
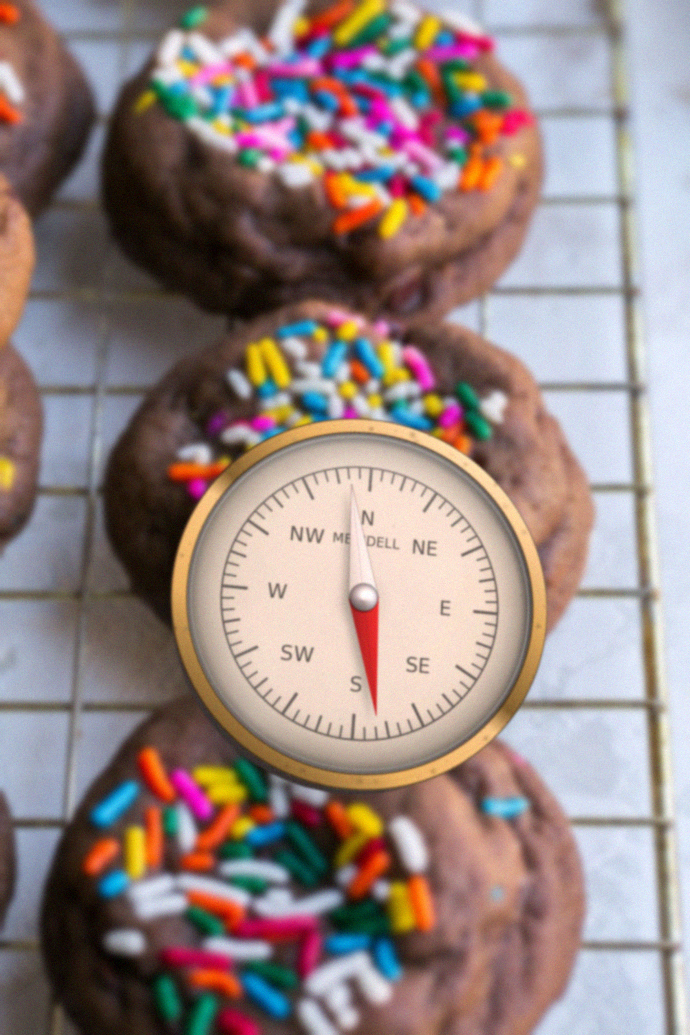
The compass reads 170 °
